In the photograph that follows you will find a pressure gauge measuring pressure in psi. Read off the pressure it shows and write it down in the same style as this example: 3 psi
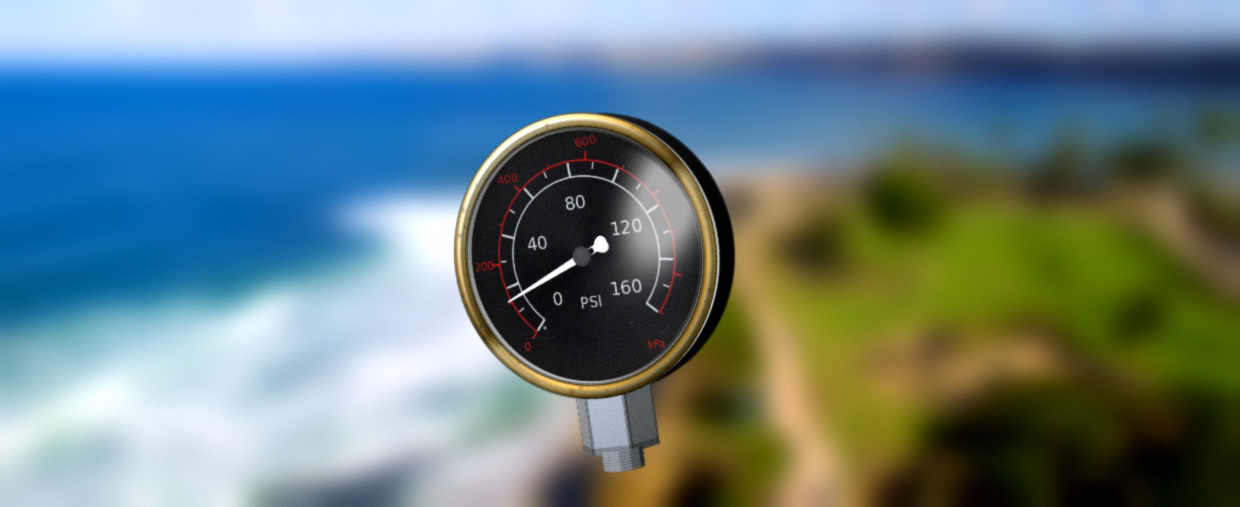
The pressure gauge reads 15 psi
